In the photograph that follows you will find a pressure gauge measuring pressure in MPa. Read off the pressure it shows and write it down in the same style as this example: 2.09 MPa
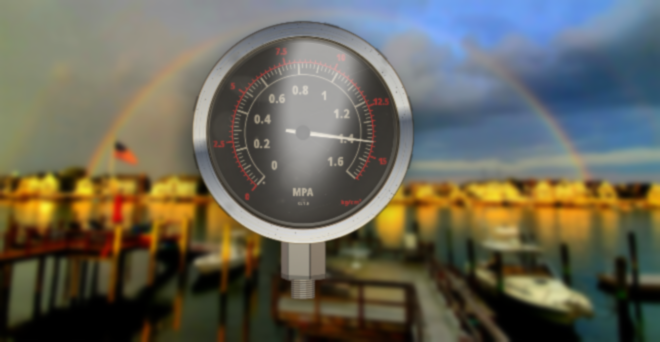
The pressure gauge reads 1.4 MPa
